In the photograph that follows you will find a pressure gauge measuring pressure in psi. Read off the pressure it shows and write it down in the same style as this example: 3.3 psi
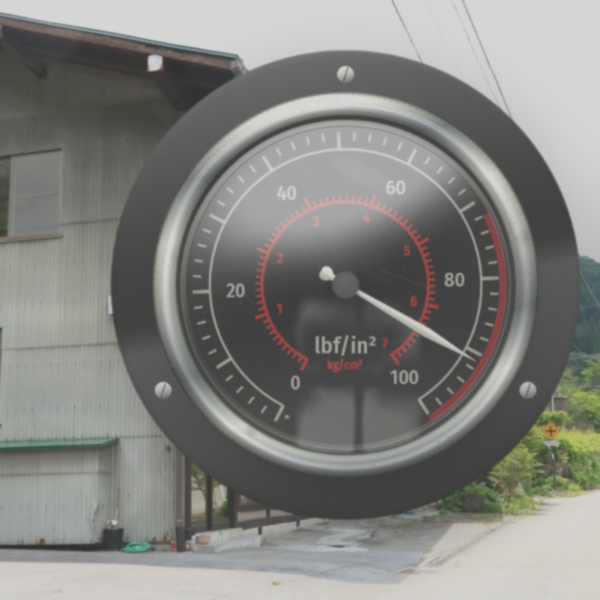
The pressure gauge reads 91 psi
